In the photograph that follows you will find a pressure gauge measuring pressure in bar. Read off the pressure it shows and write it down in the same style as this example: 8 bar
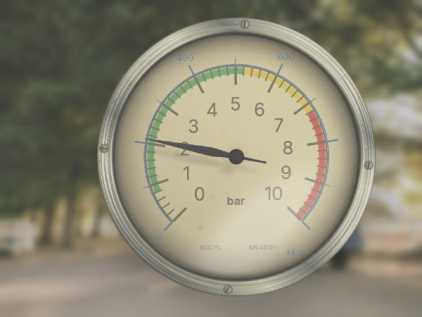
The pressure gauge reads 2.1 bar
